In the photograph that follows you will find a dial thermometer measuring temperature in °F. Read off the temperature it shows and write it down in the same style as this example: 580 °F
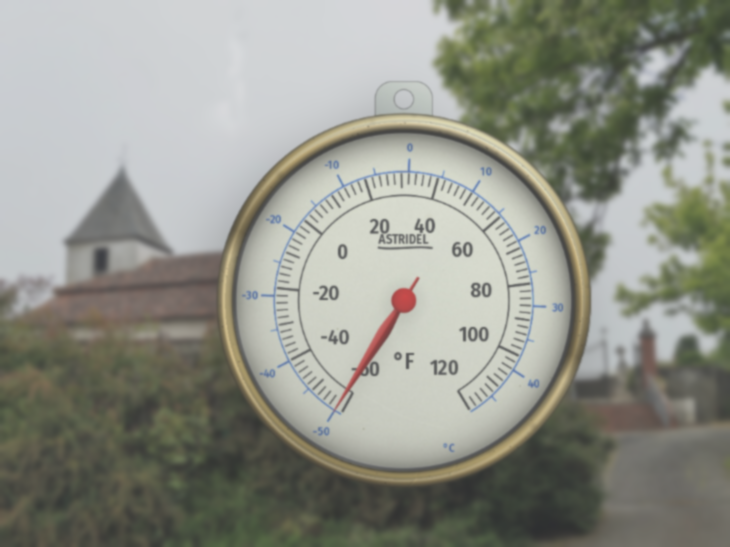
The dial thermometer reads -58 °F
